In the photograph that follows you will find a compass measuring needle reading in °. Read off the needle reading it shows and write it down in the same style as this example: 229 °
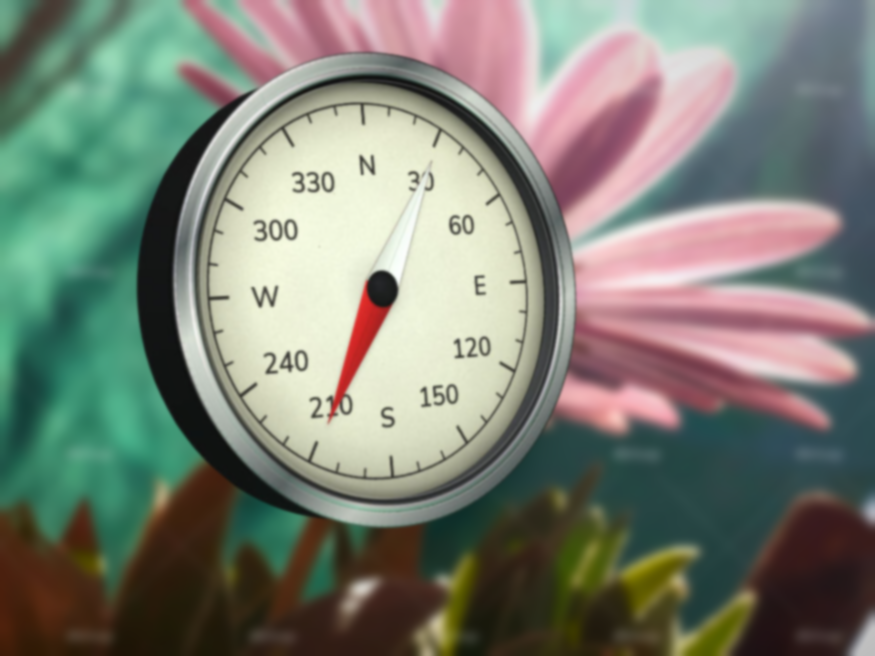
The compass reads 210 °
